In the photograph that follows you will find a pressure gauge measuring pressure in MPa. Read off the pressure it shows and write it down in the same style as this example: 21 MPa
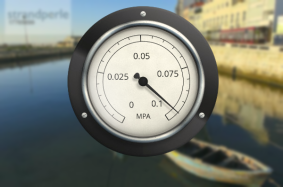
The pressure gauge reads 0.095 MPa
